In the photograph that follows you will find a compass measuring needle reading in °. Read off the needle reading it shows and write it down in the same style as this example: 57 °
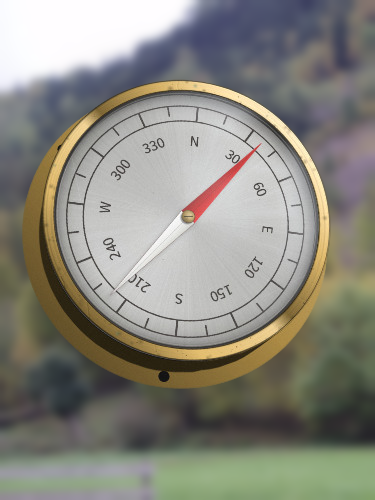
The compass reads 37.5 °
